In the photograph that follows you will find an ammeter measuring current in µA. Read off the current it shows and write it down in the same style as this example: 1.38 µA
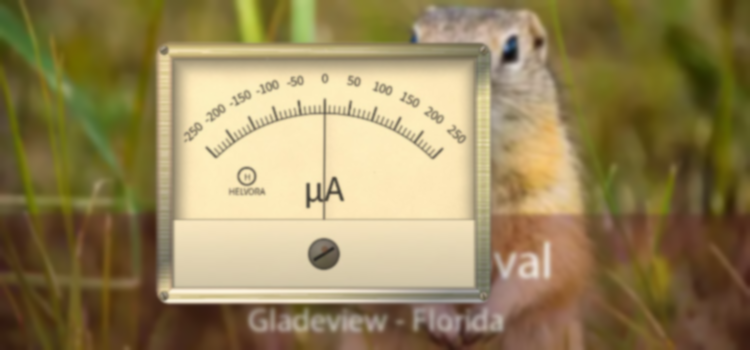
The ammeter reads 0 µA
